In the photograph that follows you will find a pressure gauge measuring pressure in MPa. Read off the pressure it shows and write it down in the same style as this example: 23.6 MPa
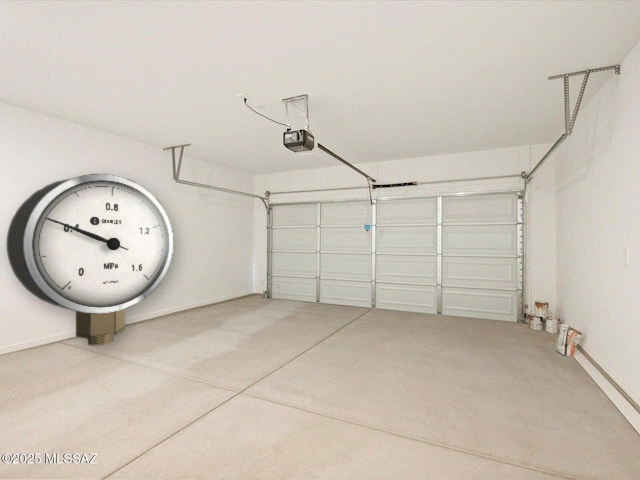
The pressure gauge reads 0.4 MPa
